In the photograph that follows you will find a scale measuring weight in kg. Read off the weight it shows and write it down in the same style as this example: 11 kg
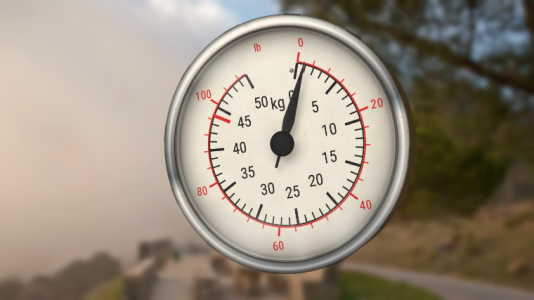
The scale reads 1 kg
